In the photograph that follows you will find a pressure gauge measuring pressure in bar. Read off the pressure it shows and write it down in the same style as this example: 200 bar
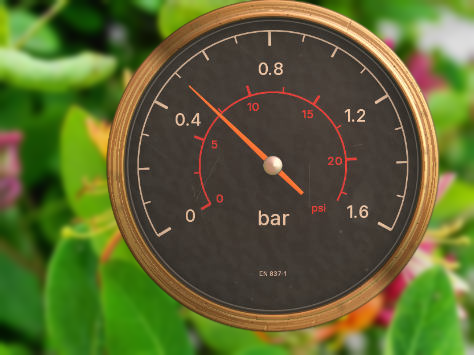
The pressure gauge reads 0.5 bar
